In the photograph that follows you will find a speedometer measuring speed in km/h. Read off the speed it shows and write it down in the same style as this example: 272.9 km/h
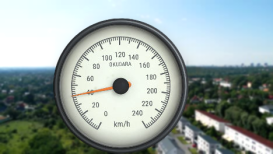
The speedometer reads 40 km/h
